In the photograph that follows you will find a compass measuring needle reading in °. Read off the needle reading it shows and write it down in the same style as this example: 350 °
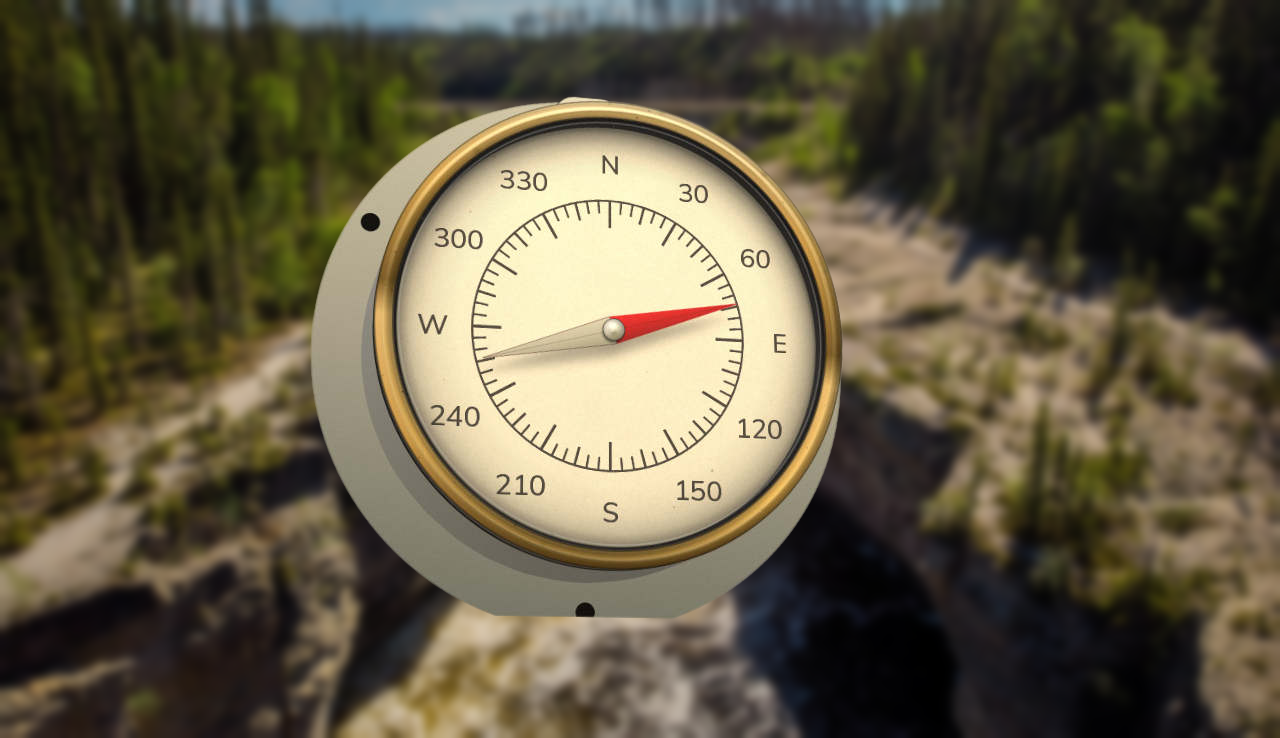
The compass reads 75 °
